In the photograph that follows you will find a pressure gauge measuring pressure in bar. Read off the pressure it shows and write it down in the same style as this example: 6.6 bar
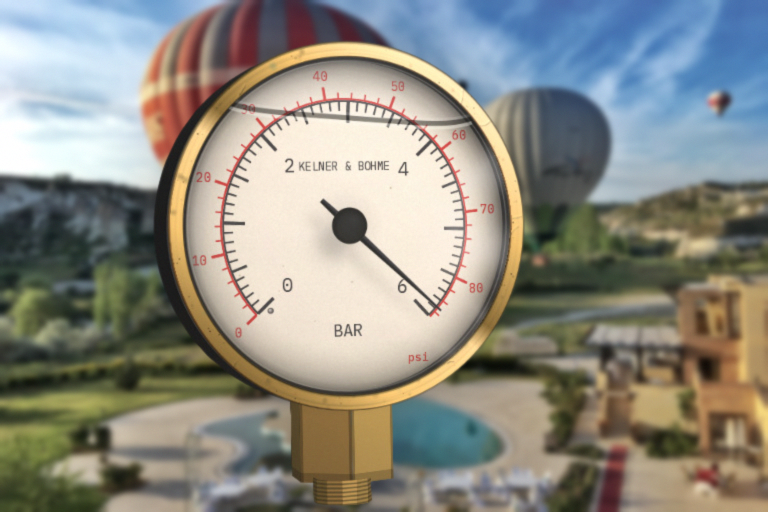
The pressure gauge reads 5.9 bar
